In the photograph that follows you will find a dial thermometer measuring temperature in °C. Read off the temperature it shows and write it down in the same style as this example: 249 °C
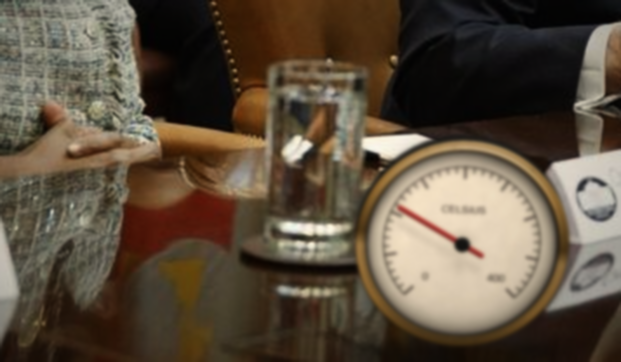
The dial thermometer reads 110 °C
